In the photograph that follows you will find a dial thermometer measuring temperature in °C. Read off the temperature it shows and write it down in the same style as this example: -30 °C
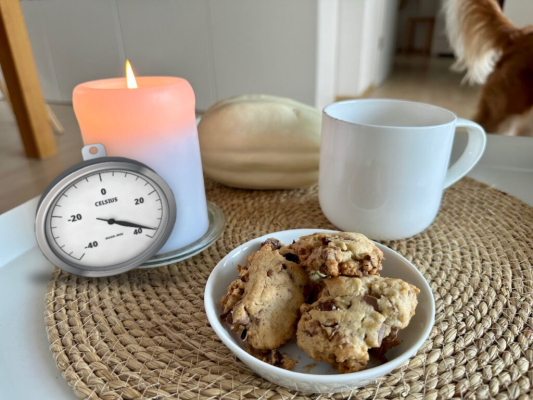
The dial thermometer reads 36 °C
